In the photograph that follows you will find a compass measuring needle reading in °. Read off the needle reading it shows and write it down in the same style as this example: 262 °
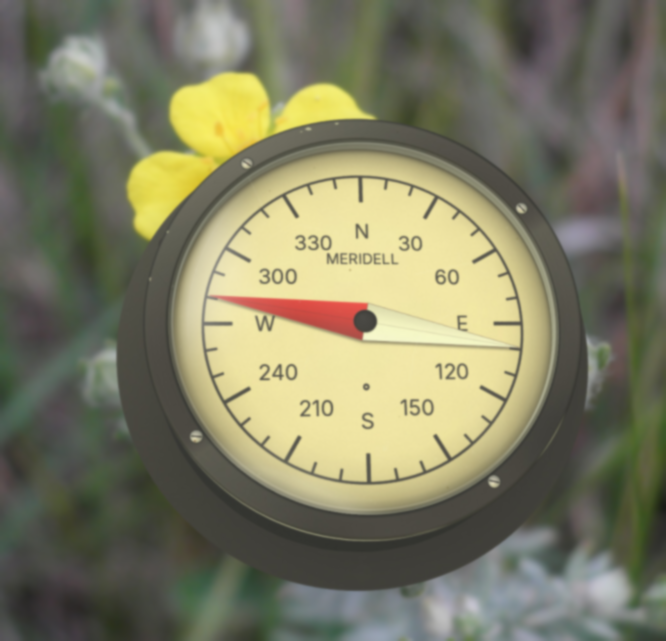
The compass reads 280 °
